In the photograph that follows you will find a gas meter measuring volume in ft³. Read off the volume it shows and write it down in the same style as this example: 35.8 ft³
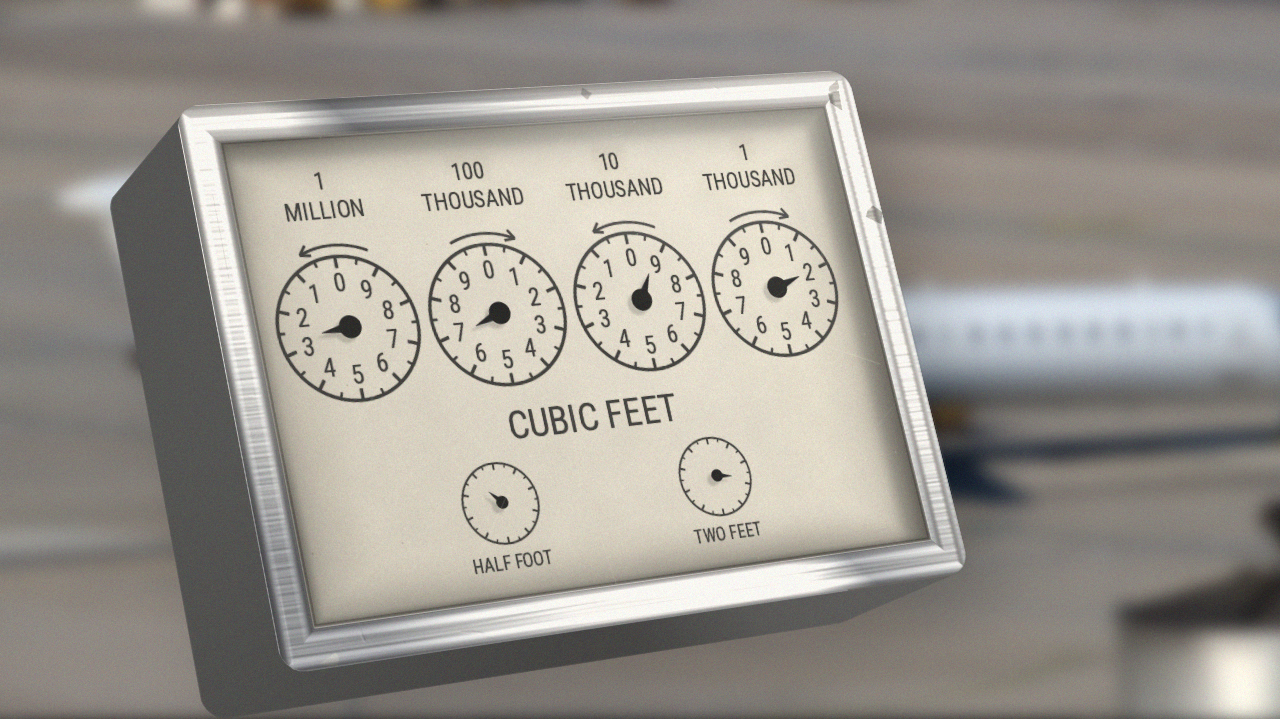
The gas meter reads 269200 ft³
